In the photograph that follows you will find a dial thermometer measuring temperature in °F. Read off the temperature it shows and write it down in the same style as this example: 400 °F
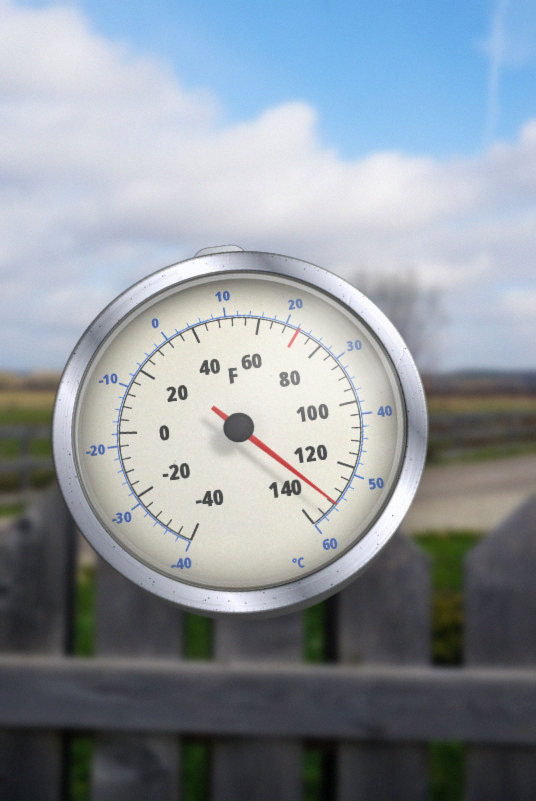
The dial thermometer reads 132 °F
